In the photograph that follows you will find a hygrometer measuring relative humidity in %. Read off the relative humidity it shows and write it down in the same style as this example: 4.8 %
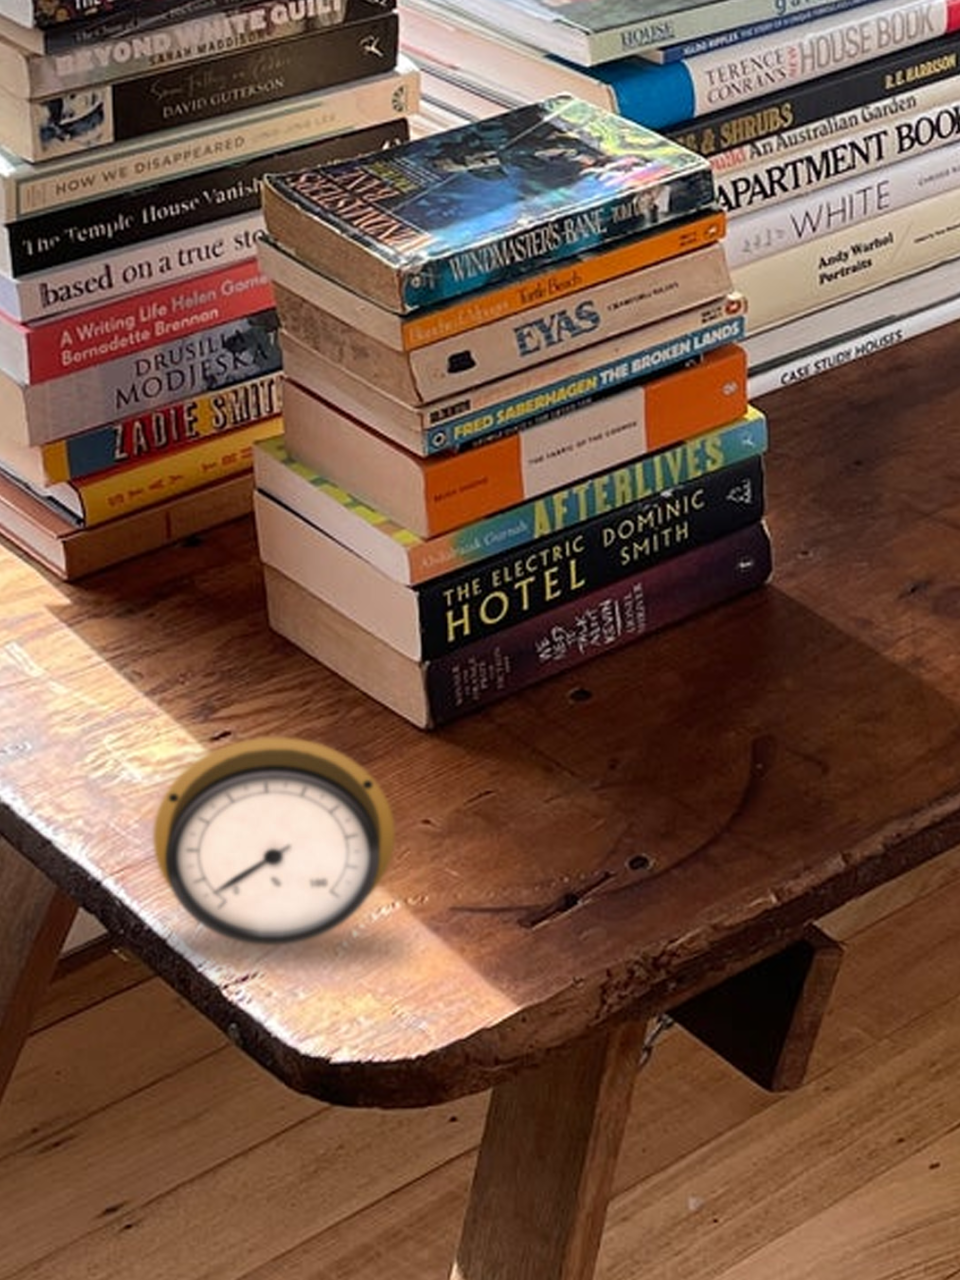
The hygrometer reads 5 %
